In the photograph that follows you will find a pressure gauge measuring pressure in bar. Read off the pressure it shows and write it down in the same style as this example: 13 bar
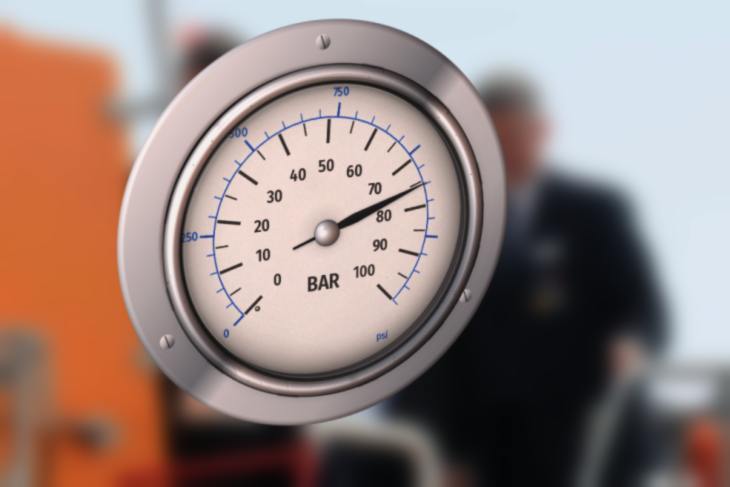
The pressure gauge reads 75 bar
